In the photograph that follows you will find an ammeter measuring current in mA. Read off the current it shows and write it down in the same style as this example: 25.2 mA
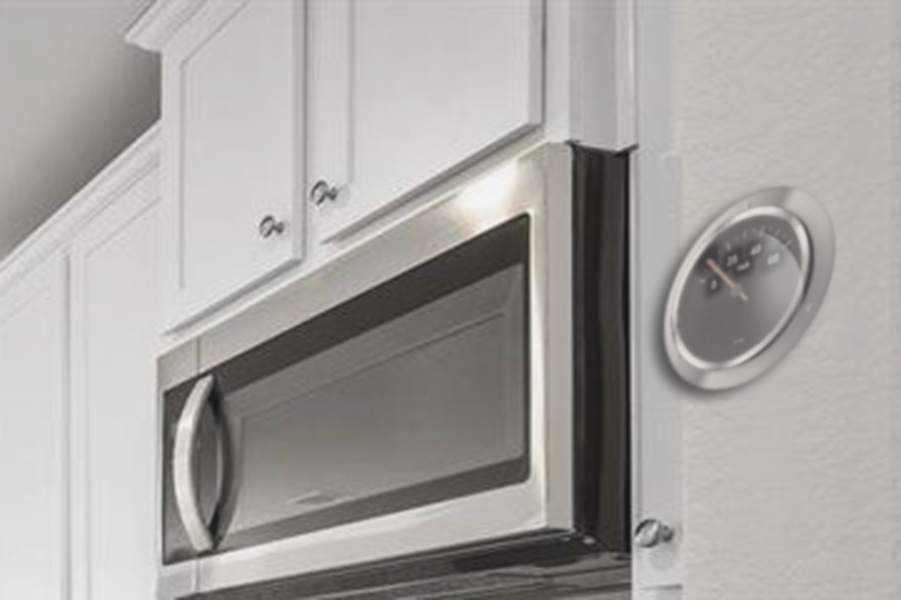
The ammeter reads 10 mA
